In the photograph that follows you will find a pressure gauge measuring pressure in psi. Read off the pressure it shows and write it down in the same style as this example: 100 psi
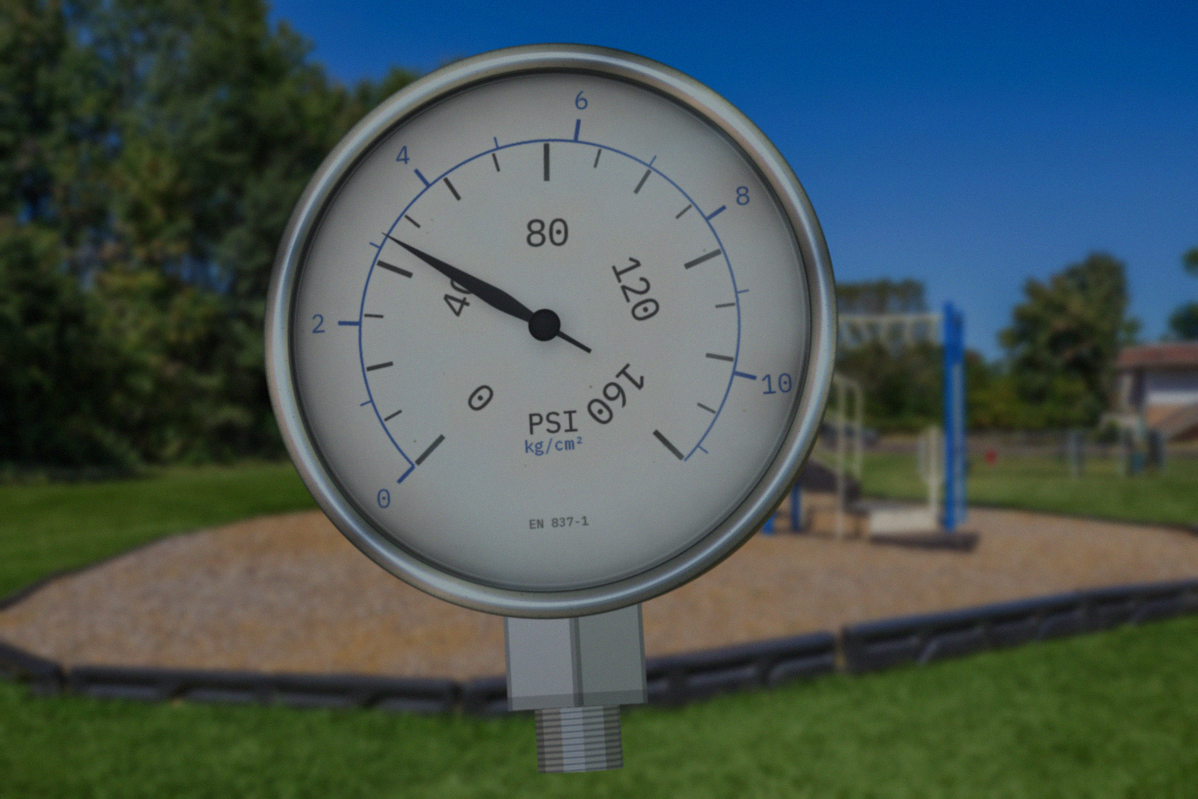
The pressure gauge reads 45 psi
